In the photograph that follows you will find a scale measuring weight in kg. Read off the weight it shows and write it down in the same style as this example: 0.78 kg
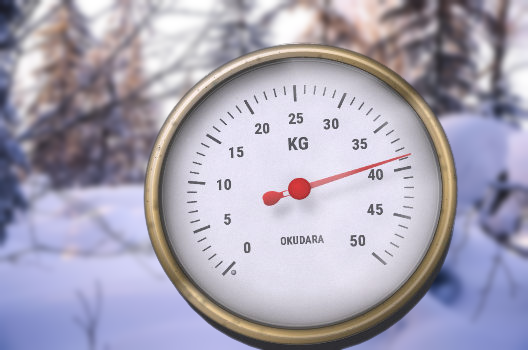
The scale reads 39 kg
